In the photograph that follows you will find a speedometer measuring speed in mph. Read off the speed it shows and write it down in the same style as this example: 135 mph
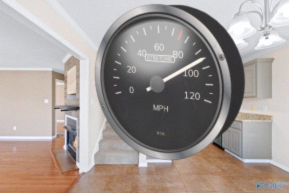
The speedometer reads 95 mph
